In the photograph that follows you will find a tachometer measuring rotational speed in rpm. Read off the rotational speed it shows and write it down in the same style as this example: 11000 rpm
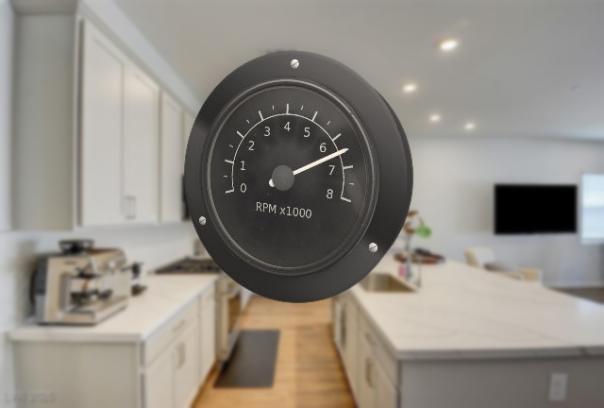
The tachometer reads 6500 rpm
